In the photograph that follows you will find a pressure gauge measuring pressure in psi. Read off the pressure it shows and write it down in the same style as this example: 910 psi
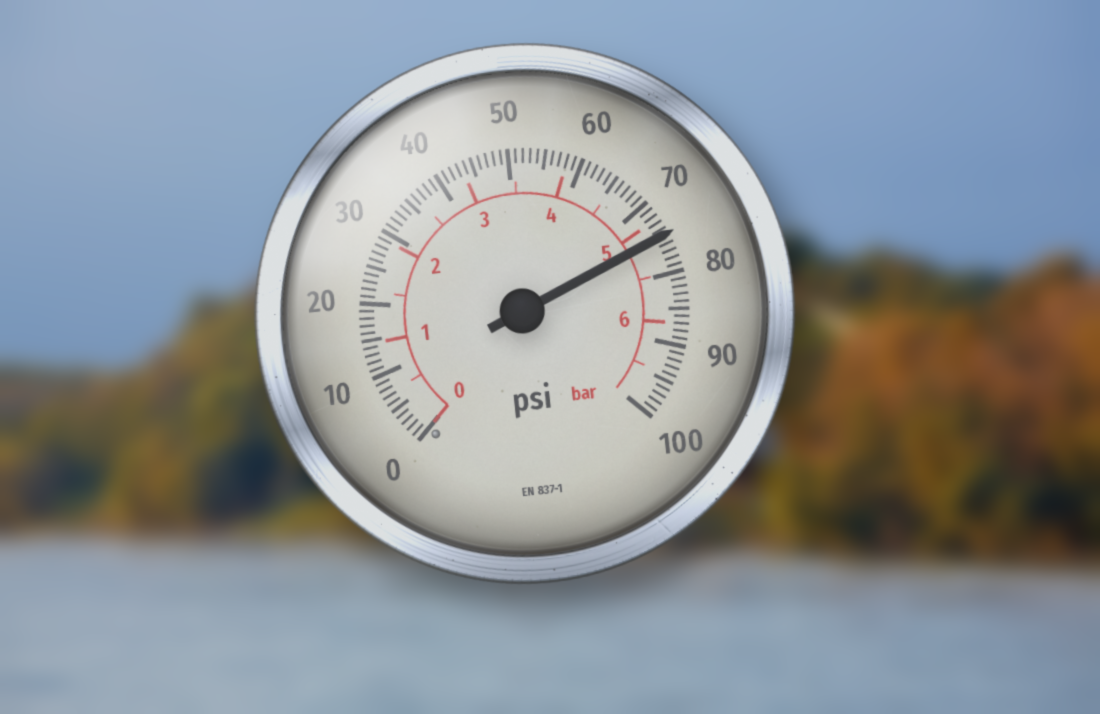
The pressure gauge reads 75 psi
